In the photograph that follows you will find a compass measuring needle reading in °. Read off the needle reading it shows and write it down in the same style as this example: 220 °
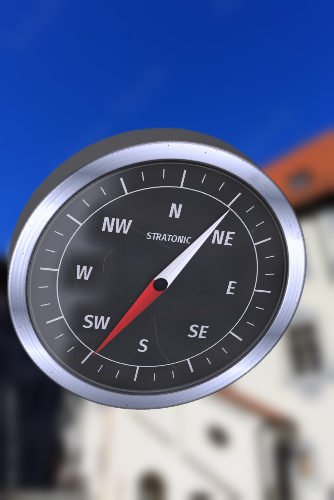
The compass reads 210 °
